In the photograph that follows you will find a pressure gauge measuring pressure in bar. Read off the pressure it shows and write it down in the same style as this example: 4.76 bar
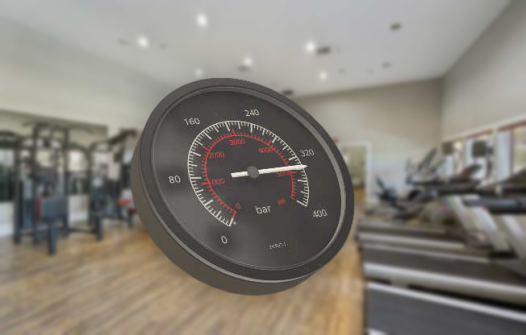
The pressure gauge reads 340 bar
